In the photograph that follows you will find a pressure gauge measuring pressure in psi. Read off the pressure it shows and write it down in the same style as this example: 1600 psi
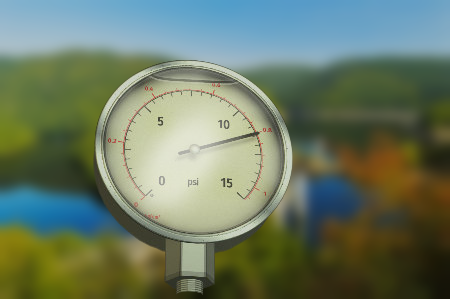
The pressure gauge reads 11.5 psi
